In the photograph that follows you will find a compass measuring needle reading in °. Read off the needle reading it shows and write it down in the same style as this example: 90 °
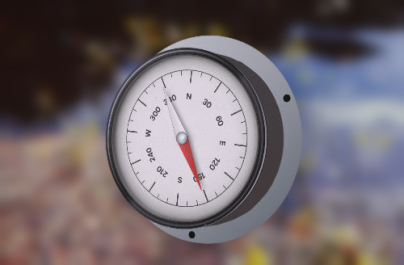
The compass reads 150 °
